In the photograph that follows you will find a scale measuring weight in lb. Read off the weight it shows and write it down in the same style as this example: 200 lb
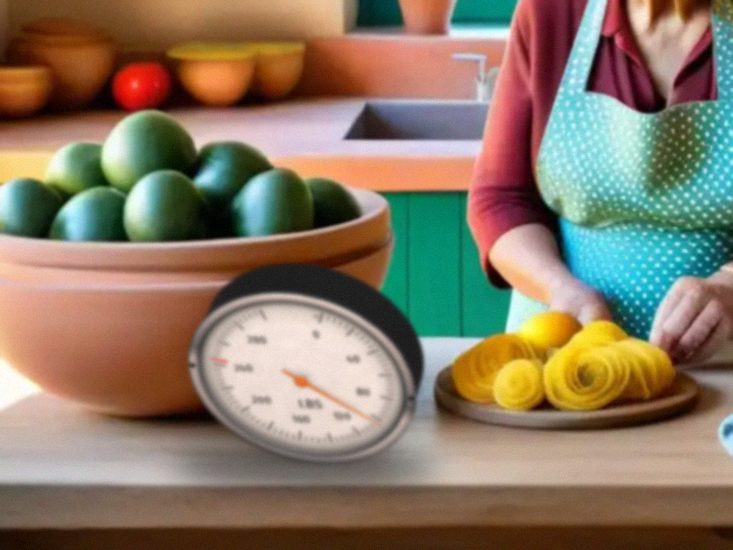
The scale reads 100 lb
